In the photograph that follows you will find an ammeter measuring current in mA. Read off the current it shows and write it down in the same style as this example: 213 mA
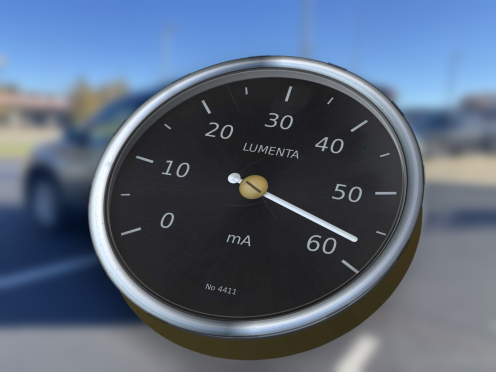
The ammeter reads 57.5 mA
